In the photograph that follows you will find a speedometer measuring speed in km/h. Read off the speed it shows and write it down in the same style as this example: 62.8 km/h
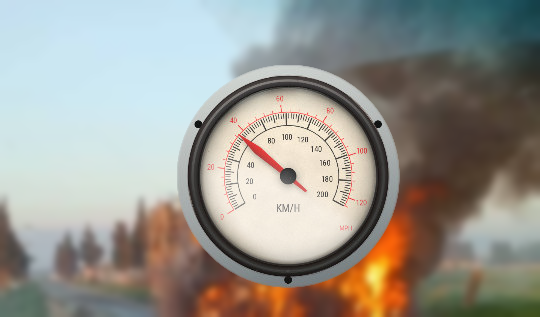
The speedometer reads 60 km/h
